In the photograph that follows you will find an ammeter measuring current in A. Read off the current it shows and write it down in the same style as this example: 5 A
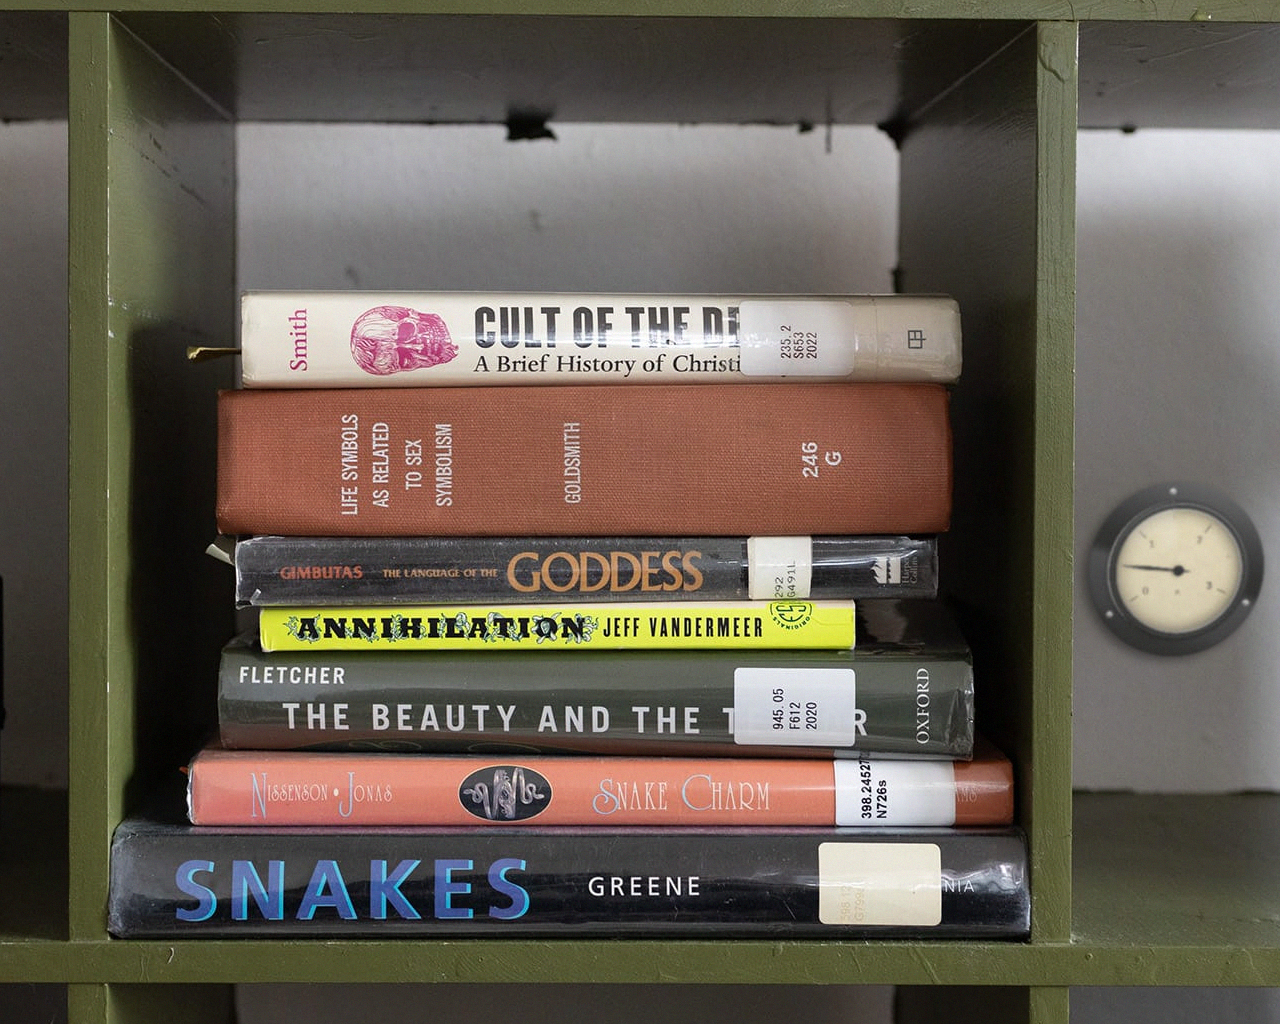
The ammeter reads 0.5 A
